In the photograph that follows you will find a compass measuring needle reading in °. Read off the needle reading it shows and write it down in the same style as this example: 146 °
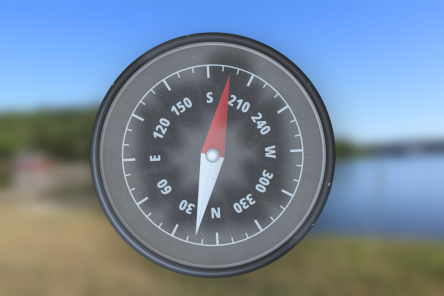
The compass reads 195 °
